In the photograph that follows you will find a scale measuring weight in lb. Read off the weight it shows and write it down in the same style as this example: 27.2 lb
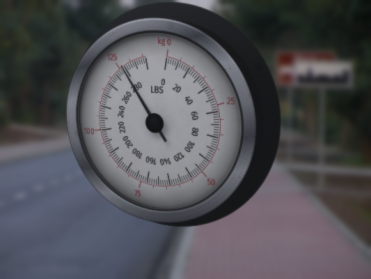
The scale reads 280 lb
